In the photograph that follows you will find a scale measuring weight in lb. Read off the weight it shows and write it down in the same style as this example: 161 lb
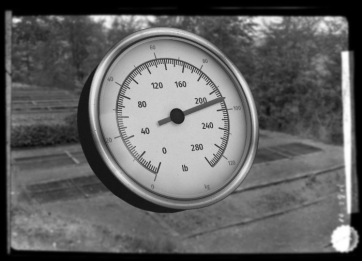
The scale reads 210 lb
